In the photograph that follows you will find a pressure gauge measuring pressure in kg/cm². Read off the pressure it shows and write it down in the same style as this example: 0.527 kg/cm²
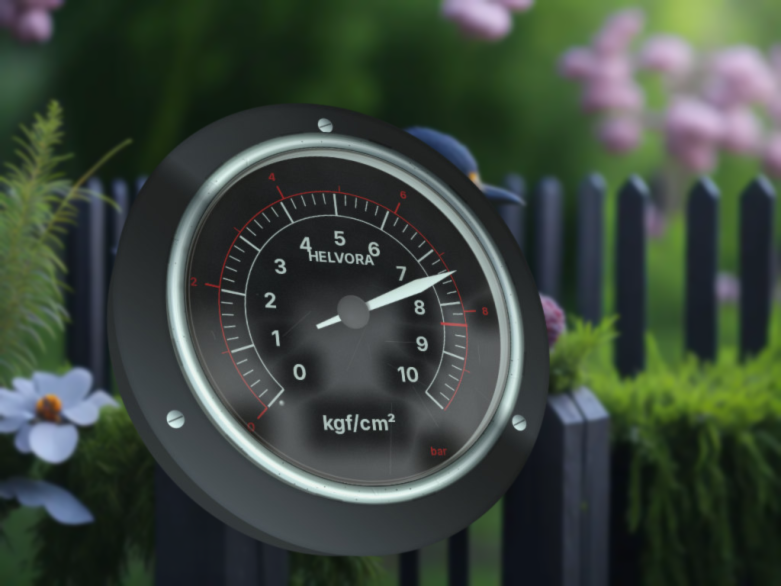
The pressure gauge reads 7.5 kg/cm²
